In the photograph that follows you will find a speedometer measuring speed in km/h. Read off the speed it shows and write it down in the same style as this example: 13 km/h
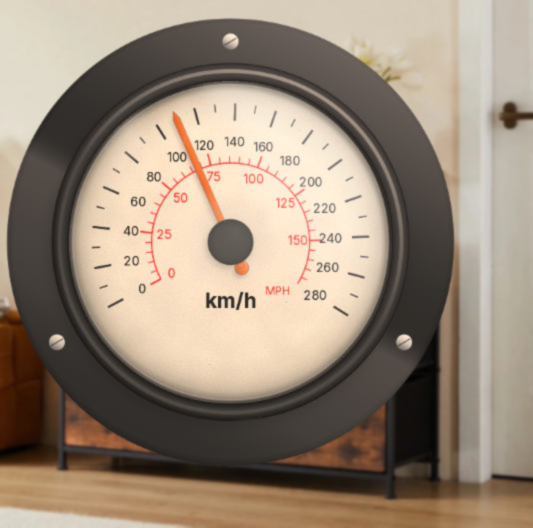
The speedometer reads 110 km/h
